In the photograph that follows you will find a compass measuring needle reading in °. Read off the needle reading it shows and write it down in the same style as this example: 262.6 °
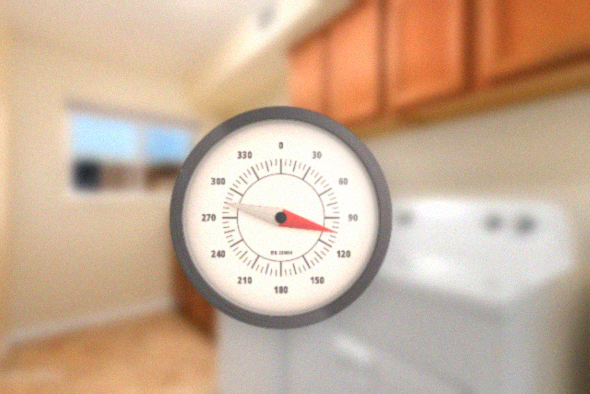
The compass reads 105 °
